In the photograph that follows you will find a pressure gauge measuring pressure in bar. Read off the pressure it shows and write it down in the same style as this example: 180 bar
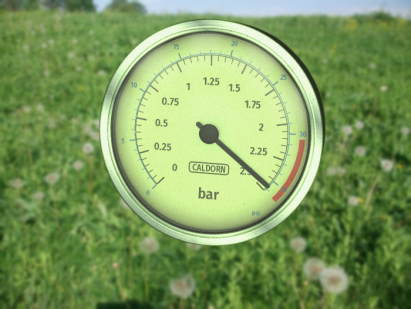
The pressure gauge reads 2.45 bar
